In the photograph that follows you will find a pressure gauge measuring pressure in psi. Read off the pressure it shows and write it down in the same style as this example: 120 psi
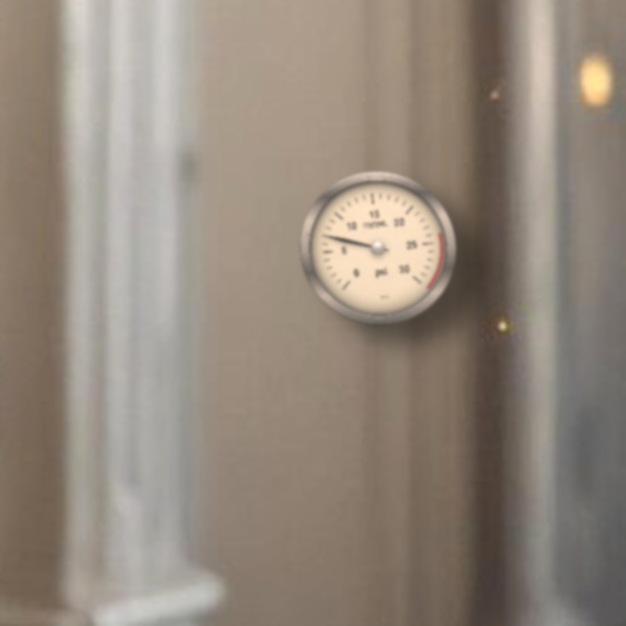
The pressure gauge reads 7 psi
